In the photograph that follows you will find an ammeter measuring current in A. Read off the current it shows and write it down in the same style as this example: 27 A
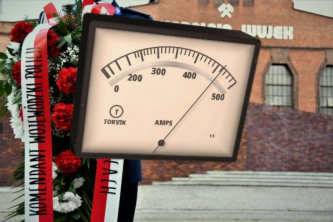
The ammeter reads 460 A
